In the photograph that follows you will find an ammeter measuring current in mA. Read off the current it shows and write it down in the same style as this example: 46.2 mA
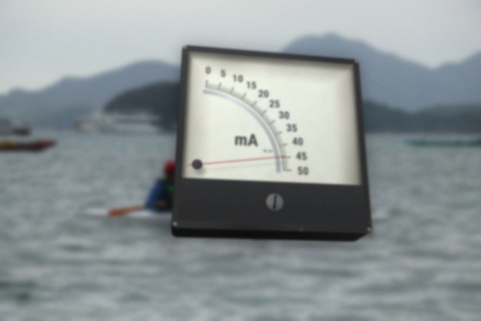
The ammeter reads 45 mA
